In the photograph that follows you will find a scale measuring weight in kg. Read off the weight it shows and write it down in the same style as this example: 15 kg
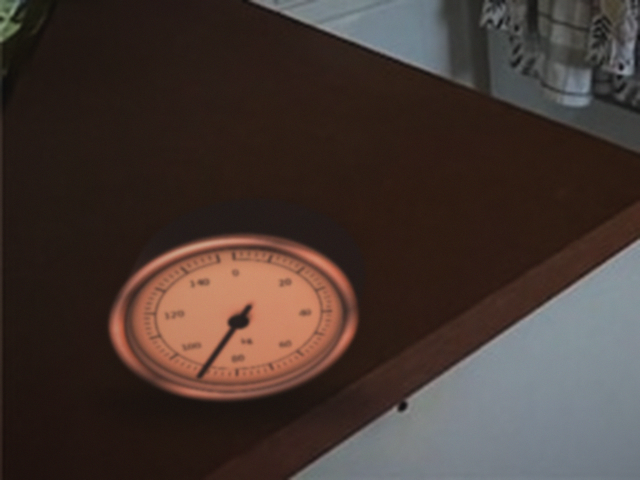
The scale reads 90 kg
